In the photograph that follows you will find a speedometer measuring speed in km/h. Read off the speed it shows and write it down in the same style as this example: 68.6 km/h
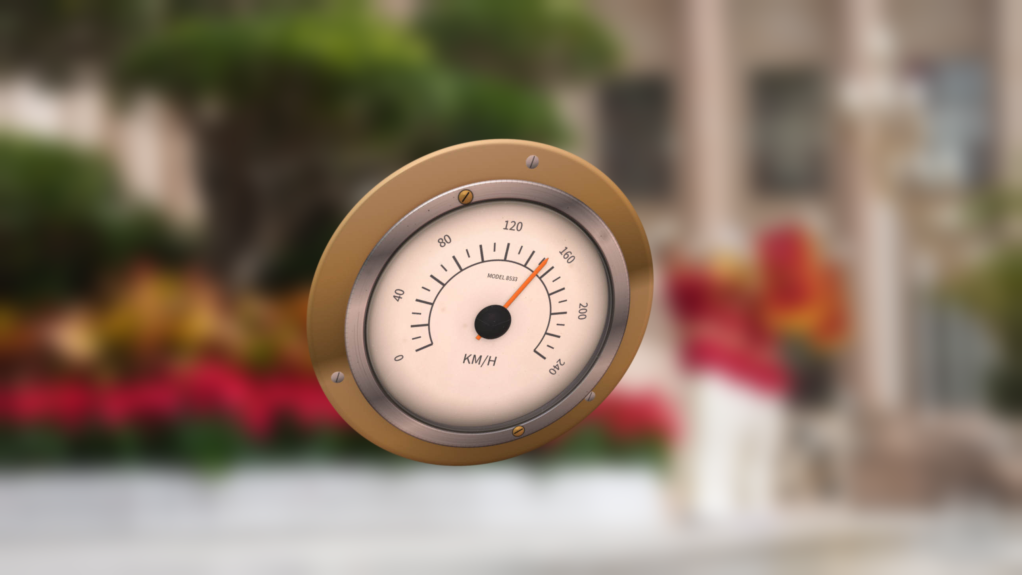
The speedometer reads 150 km/h
